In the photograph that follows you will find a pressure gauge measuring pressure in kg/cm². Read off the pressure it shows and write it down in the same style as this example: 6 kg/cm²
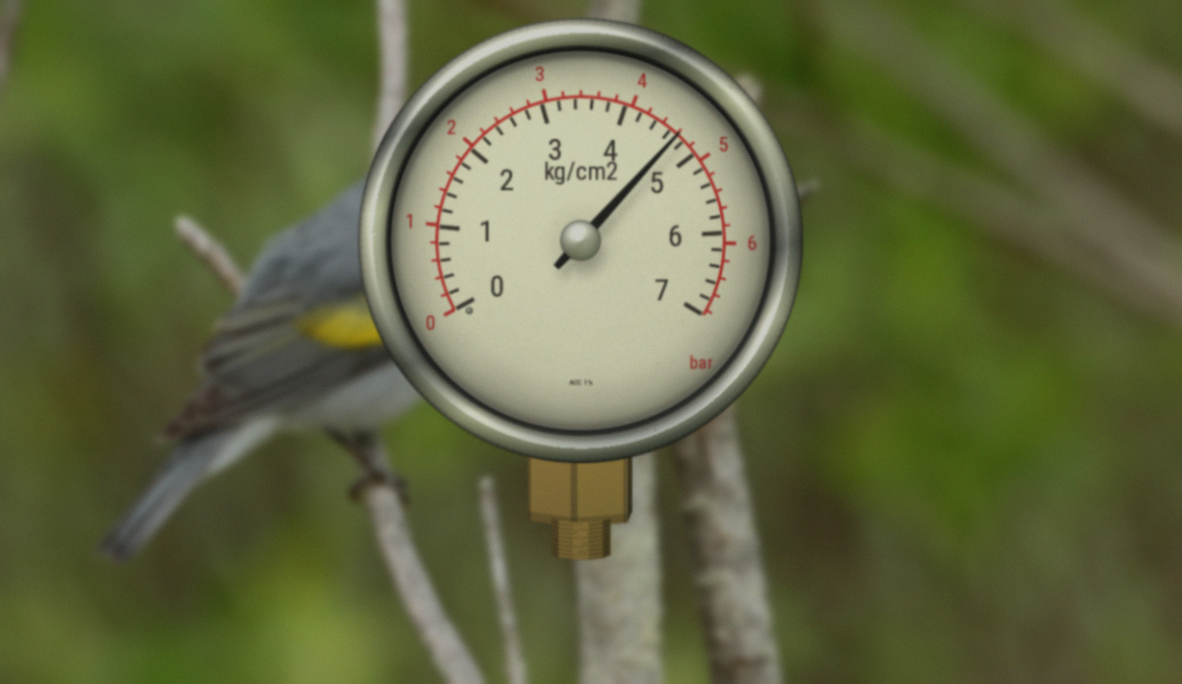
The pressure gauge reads 4.7 kg/cm²
